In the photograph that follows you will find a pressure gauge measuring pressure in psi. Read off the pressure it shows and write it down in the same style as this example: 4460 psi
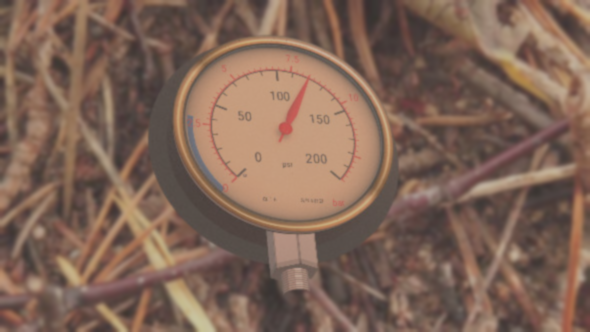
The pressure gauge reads 120 psi
